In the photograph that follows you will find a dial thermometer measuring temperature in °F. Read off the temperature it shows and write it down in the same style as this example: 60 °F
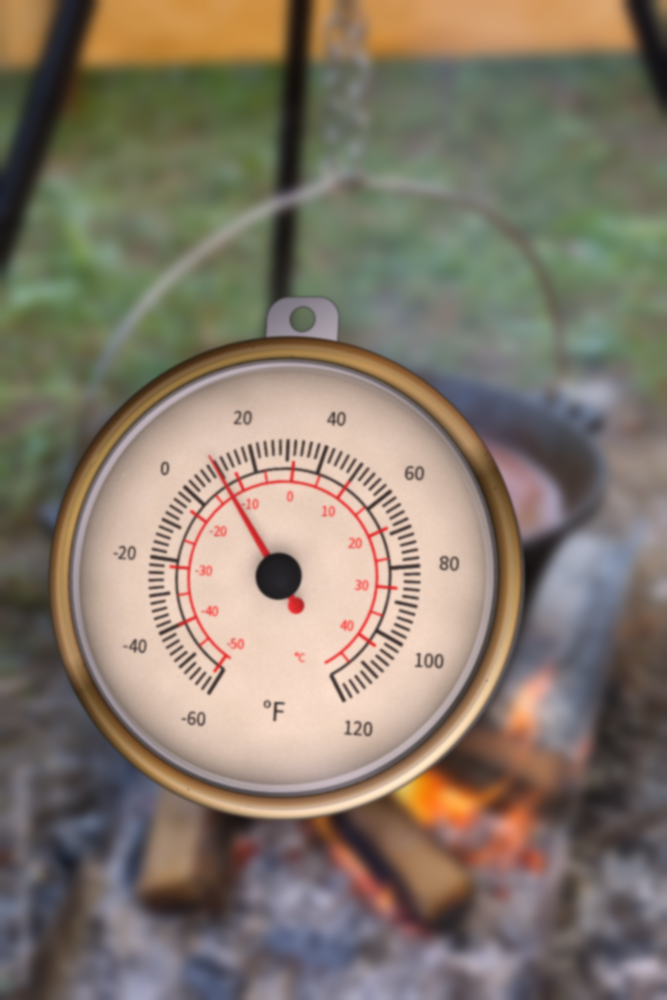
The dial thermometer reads 10 °F
